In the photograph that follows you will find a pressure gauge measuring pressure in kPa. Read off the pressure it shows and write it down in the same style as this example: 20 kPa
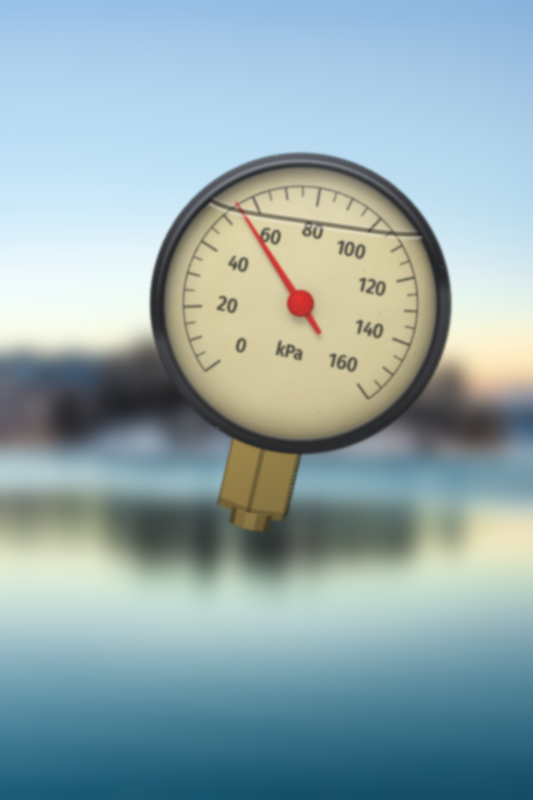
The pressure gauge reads 55 kPa
